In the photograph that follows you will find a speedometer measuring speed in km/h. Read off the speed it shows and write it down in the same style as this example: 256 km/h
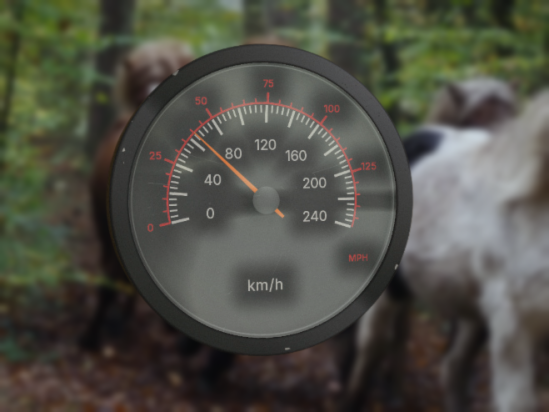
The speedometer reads 64 km/h
